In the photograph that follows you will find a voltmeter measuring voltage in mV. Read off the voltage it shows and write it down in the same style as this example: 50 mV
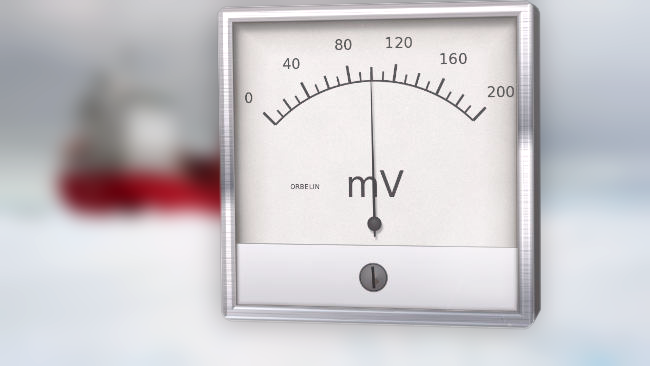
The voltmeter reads 100 mV
